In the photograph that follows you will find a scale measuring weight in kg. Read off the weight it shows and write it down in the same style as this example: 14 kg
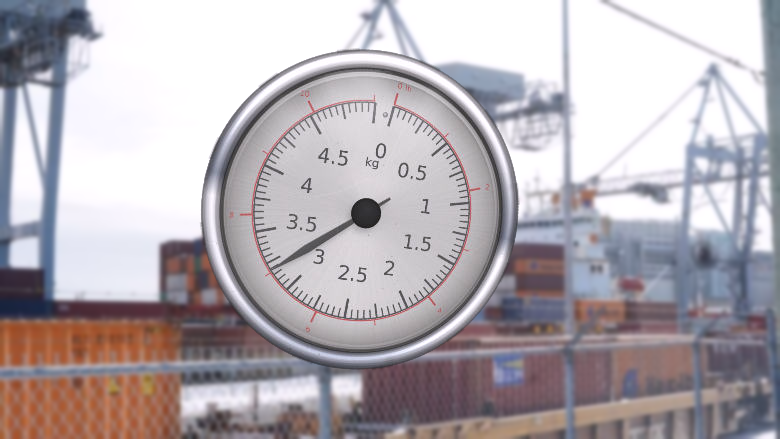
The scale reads 3.2 kg
